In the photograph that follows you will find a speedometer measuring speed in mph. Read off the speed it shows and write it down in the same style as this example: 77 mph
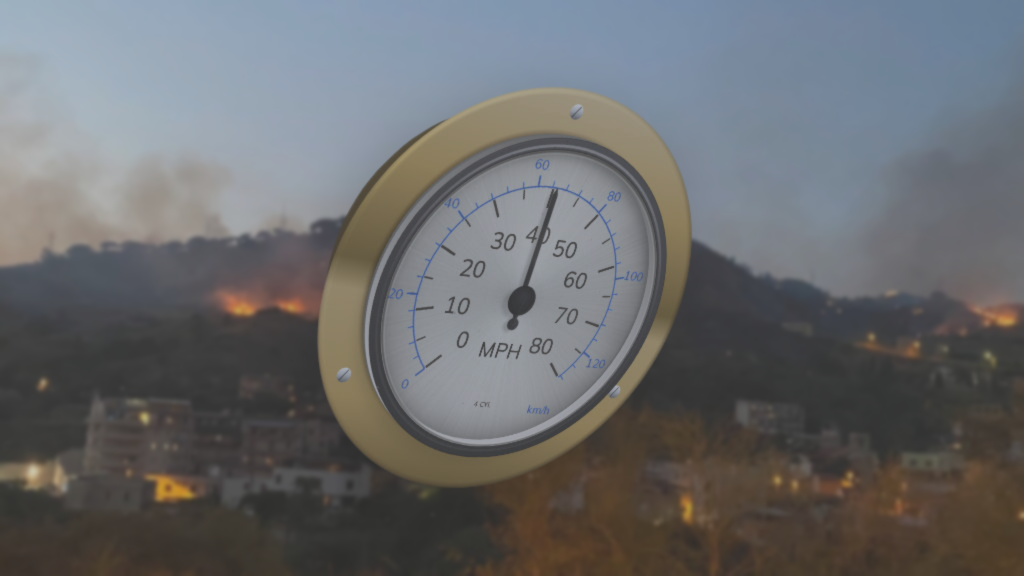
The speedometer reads 40 mph
